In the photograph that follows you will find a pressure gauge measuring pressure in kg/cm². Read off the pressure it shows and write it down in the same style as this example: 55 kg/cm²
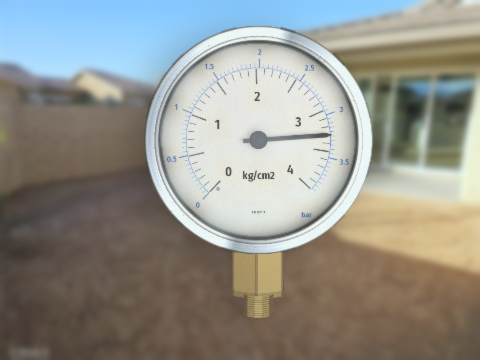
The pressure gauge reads 3.3 kg/cm²
